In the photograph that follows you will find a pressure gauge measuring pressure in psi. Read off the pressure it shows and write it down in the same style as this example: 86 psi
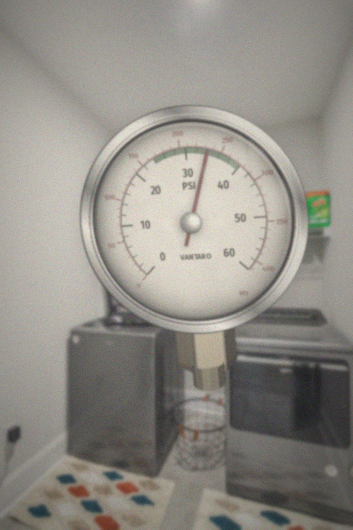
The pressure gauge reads 34 psi
